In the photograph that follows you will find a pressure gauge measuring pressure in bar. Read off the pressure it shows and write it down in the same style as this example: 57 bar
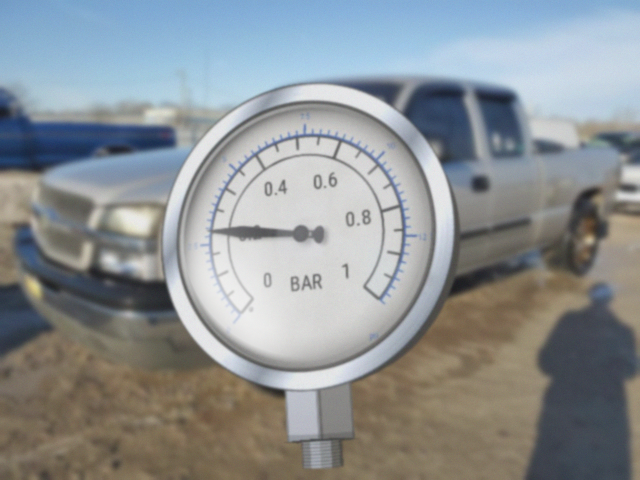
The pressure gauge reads 0.2 bar
